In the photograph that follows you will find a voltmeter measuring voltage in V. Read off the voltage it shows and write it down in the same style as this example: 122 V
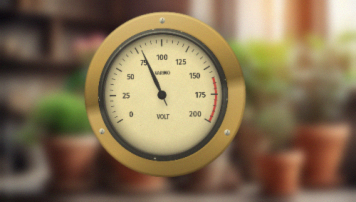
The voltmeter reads 80 V
